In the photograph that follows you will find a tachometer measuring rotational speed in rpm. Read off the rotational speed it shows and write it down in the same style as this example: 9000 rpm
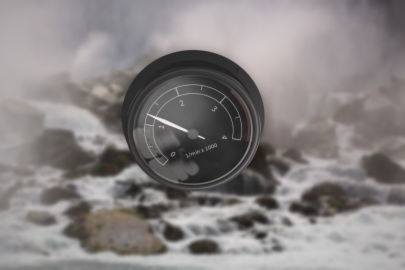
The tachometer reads 1250 rpm
